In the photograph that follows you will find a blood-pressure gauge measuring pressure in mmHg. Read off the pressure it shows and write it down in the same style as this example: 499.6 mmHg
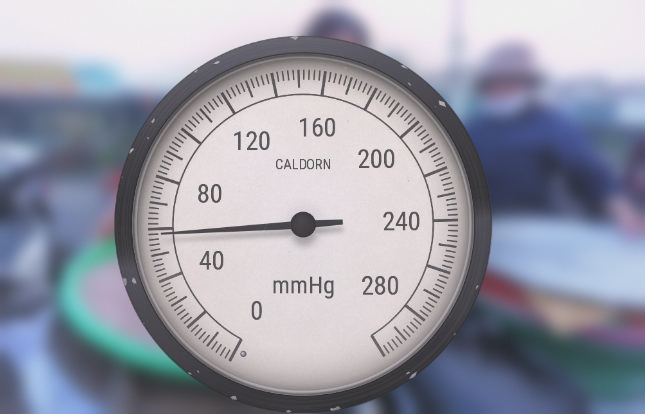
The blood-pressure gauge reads 58 mmHg
